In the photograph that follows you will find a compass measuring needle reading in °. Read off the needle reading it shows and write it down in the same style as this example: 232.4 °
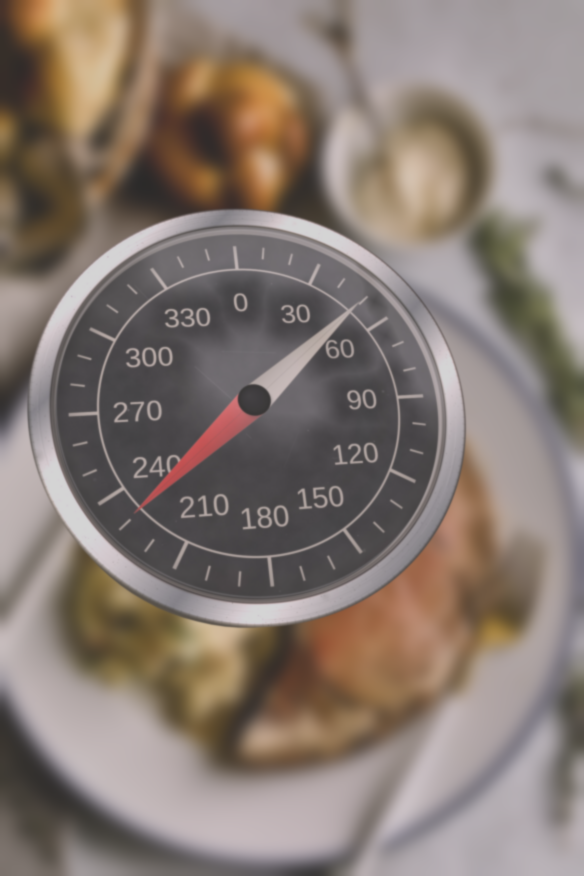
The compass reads 230 °
